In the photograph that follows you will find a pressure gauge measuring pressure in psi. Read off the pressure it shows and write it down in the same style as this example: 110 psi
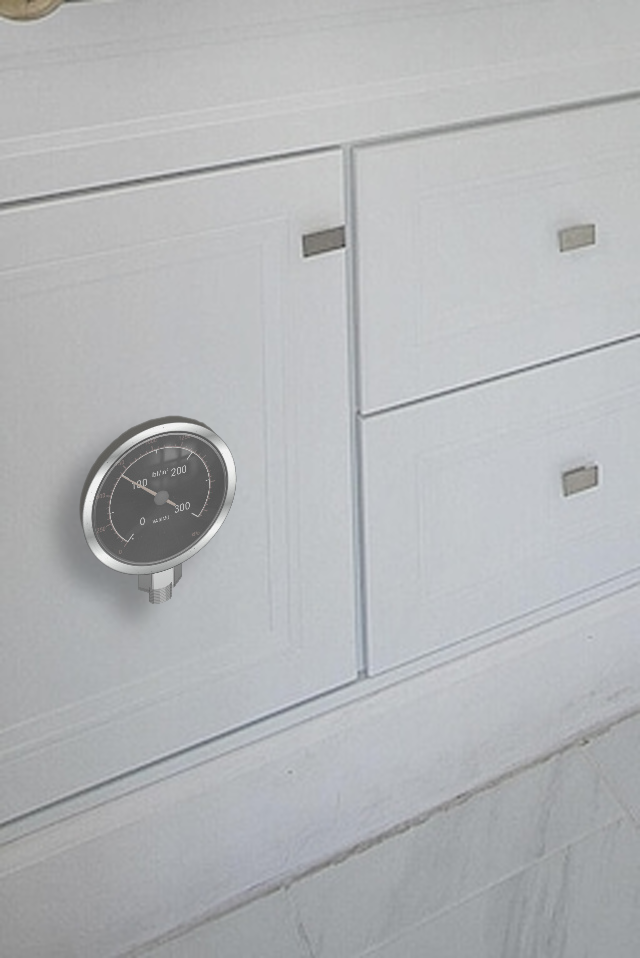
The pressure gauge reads 100 psi
